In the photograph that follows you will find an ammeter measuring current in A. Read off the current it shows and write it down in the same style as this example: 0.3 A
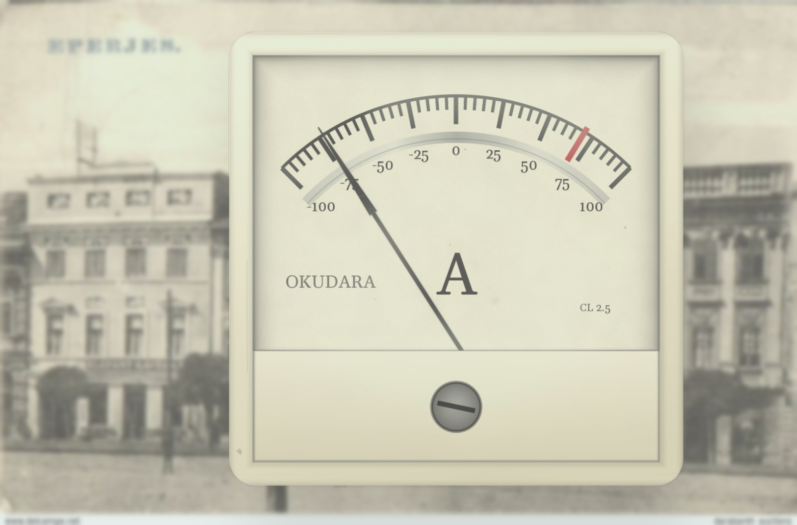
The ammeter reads -72.5 A
